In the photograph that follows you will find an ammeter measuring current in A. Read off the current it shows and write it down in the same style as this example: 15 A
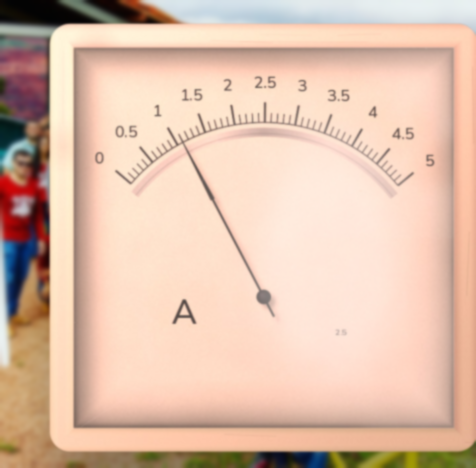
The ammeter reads 1.1 A
